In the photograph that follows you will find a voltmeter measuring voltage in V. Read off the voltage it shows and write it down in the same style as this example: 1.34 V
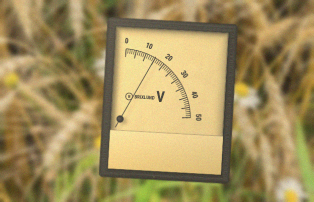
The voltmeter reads 15 V
